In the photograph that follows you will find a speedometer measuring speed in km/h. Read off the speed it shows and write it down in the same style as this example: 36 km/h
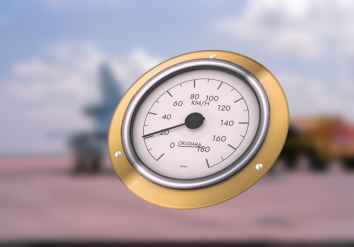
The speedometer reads 20 km/h
